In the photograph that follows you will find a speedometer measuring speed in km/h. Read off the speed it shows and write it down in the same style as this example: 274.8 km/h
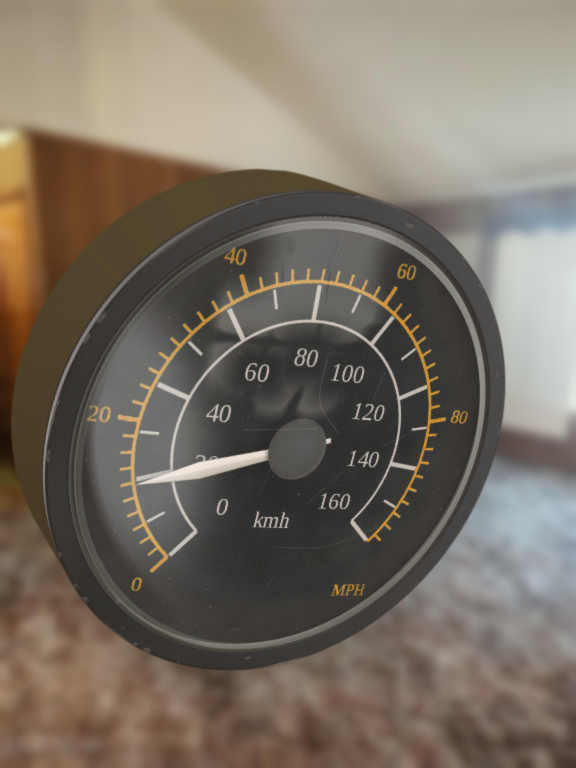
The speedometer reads 20 km/h
